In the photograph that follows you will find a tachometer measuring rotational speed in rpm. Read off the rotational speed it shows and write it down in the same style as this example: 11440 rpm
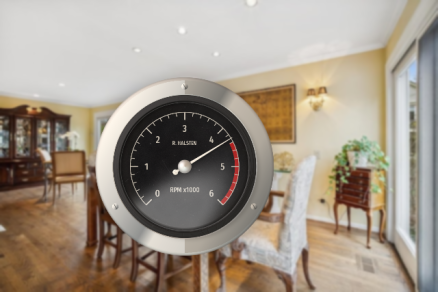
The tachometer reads 4300 rpm
